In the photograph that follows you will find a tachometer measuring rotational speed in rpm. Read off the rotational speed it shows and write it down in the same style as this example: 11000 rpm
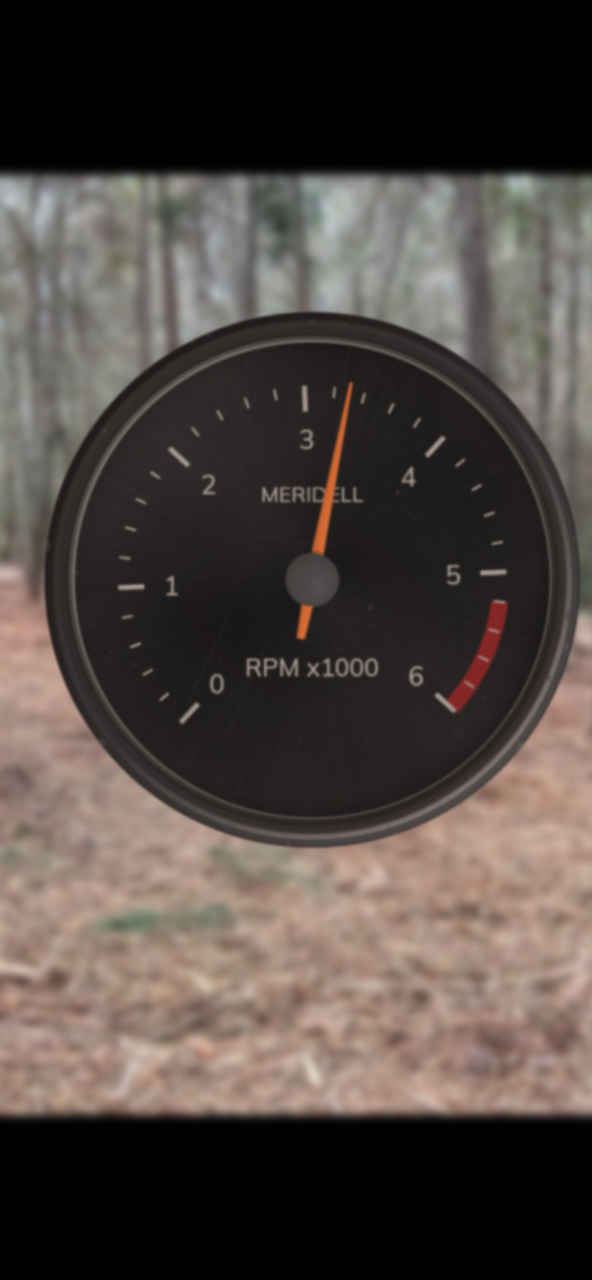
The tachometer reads 3300 rpm
